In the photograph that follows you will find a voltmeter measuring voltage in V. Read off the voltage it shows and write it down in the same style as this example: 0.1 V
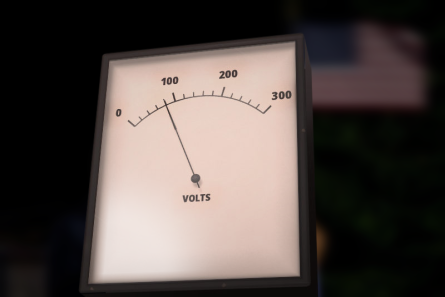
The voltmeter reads 80 V
